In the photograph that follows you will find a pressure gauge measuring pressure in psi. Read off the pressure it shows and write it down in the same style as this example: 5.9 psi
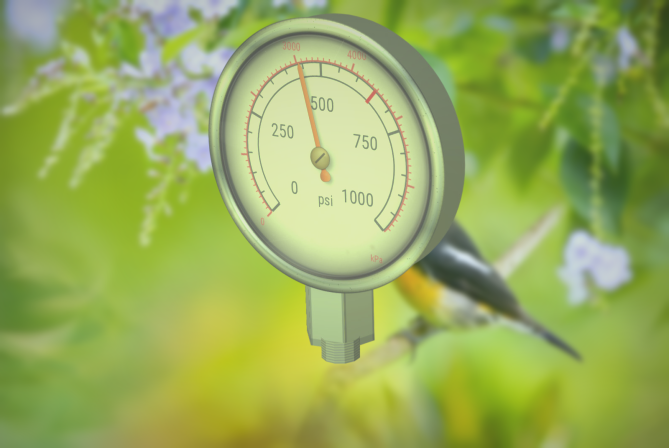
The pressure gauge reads 450 psi
